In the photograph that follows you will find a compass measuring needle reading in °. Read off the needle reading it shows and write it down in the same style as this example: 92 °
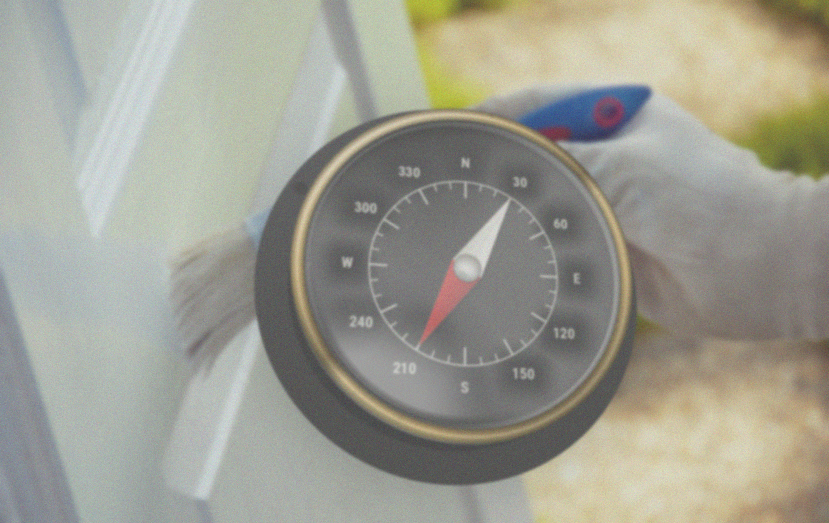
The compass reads 210 °
